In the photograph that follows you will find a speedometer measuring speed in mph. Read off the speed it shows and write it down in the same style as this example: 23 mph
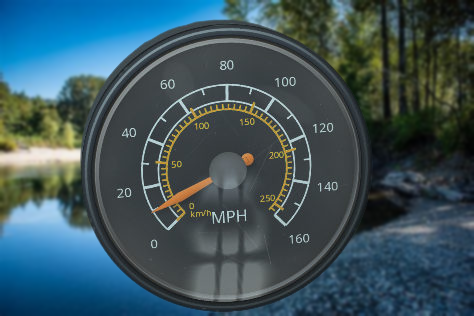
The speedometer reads 10 mph
